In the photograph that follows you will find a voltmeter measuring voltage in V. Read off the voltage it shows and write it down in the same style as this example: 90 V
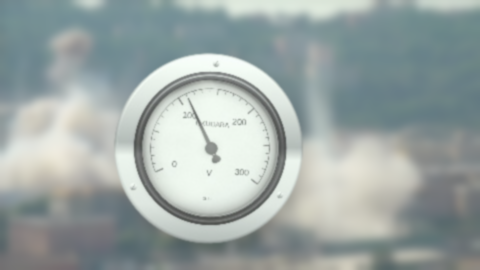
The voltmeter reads 110 V
